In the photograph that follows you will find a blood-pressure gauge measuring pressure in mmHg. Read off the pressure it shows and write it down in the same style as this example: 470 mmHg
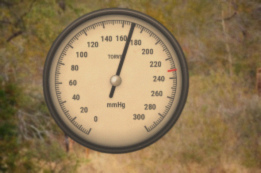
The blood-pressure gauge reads 170 mmHg
